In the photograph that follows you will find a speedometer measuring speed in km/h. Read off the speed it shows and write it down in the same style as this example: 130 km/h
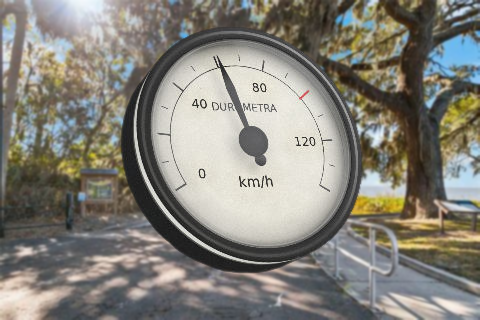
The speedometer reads 60 km/h
